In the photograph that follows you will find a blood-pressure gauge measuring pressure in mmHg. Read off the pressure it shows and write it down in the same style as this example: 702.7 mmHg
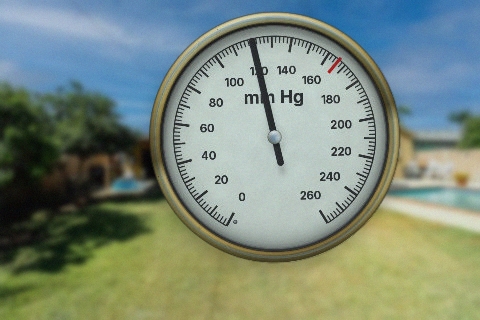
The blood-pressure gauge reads 120 mmHg
